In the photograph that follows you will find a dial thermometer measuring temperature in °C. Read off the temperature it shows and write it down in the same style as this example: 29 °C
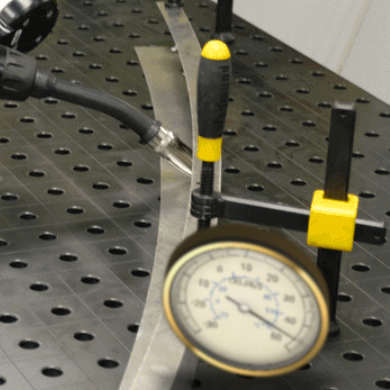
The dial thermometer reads 45 °C
